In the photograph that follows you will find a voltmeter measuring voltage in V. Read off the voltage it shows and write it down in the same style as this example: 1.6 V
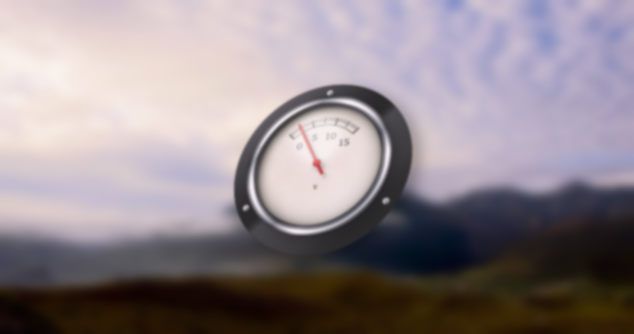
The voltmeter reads 2.5 V
